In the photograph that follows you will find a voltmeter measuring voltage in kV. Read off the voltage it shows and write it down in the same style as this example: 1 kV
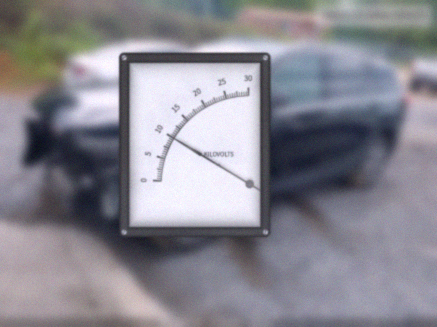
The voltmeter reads 10 kV
